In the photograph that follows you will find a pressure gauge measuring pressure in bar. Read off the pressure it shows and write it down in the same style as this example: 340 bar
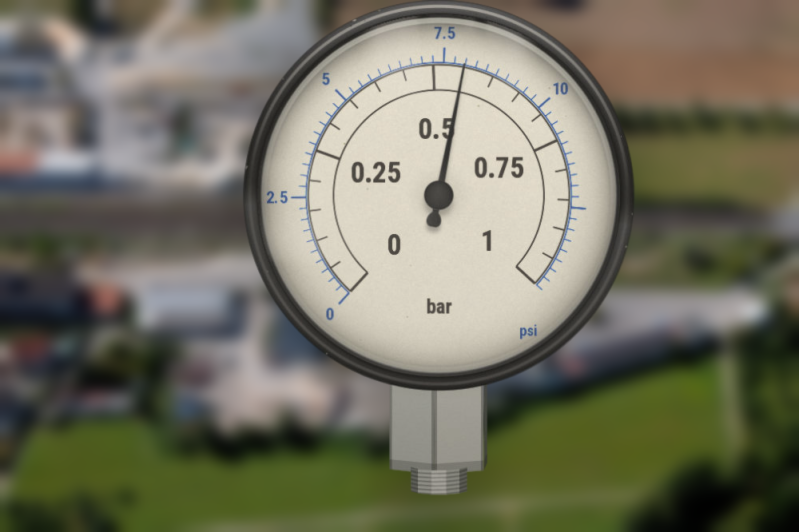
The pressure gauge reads 0.55 bar
